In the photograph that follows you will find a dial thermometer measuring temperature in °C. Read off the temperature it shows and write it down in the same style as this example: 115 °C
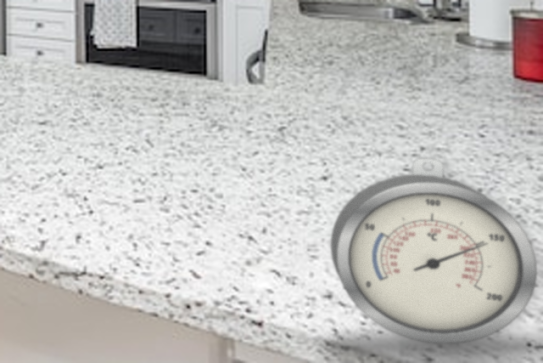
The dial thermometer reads 150 °C
